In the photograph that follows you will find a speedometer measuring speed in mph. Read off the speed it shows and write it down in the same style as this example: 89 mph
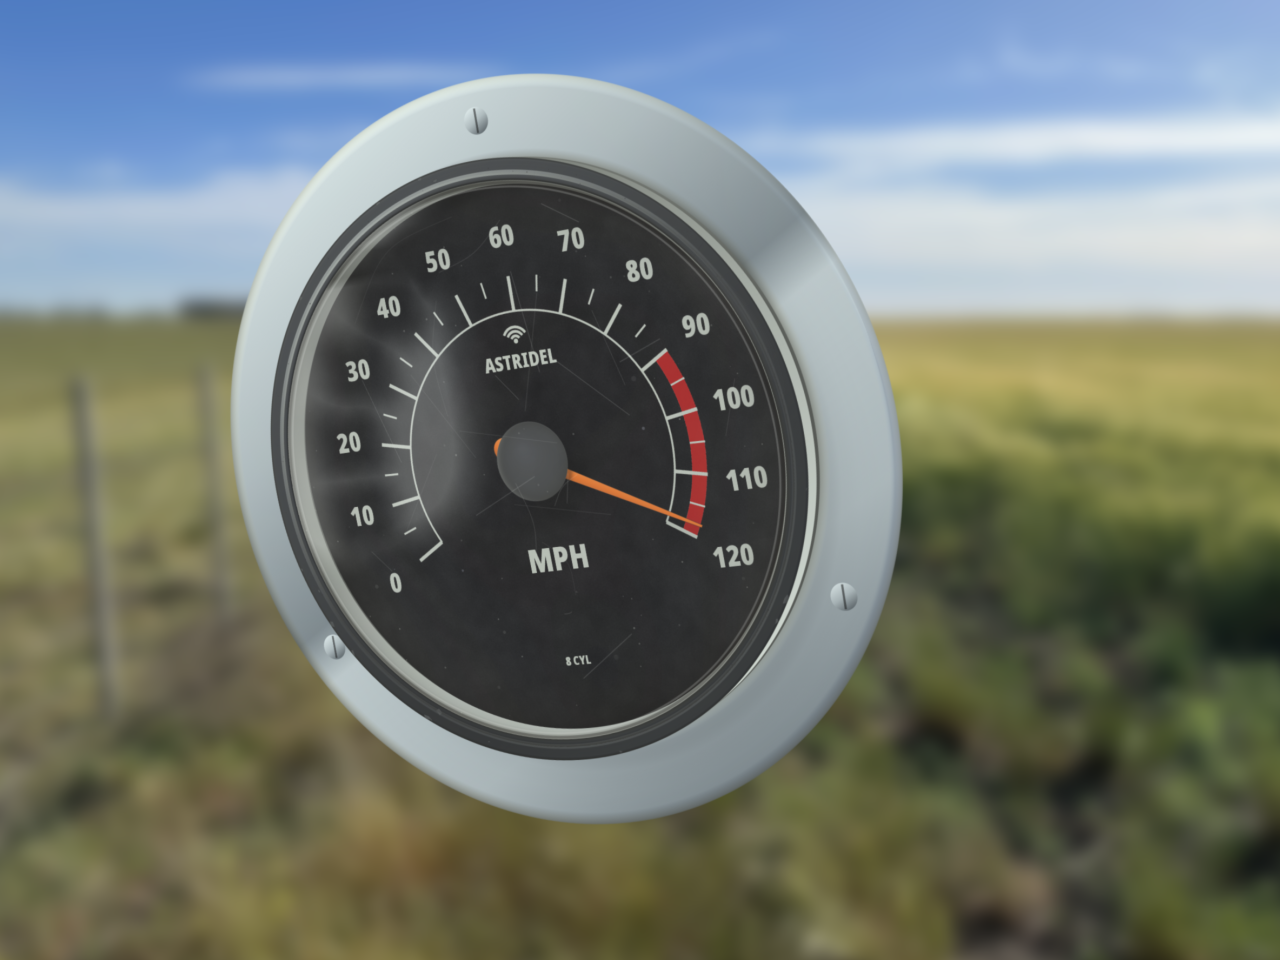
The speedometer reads 117.5 mph
